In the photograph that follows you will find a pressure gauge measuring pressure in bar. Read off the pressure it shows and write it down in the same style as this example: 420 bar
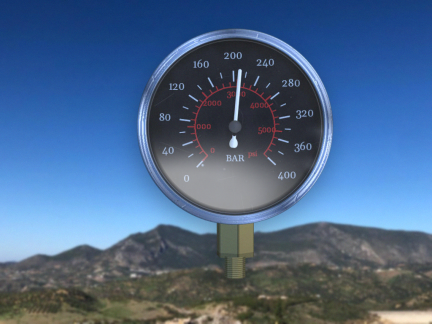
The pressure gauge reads 210 bar
